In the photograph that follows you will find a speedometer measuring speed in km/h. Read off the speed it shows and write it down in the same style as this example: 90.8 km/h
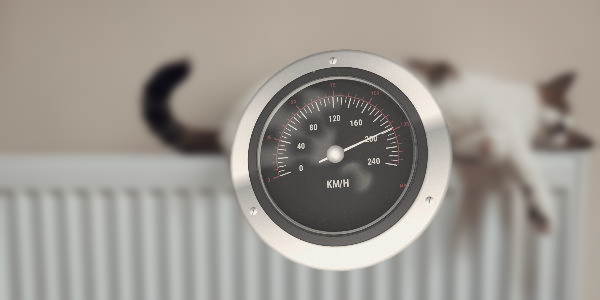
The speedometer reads 200 km/h
